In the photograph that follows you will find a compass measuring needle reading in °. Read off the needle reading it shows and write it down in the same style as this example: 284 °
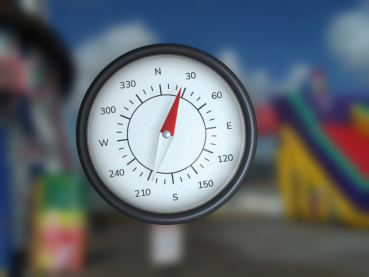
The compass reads 25 °
